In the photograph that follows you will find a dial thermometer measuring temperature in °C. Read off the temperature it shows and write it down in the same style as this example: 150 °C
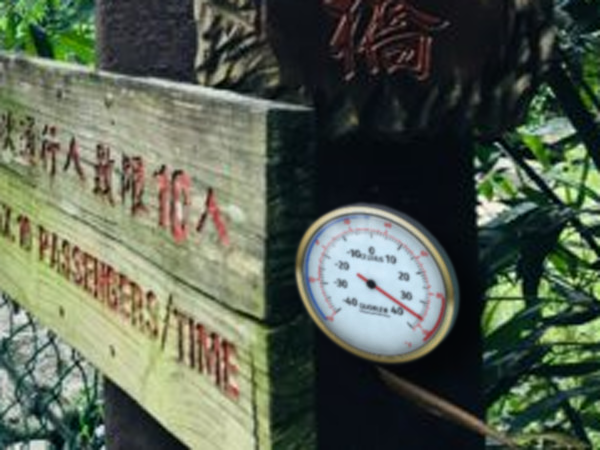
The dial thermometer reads 35 °C
